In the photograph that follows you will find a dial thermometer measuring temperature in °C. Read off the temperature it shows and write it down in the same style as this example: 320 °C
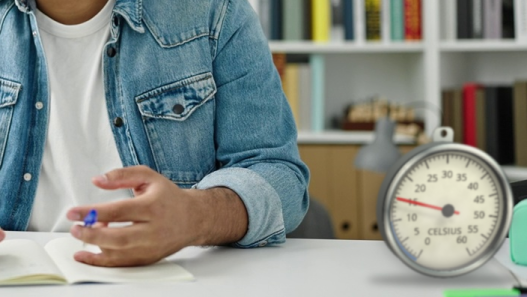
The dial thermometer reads 15 °C
